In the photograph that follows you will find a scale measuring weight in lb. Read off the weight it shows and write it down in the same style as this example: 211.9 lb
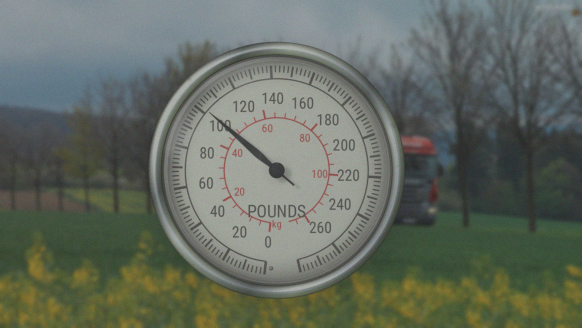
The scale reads 102 lb
